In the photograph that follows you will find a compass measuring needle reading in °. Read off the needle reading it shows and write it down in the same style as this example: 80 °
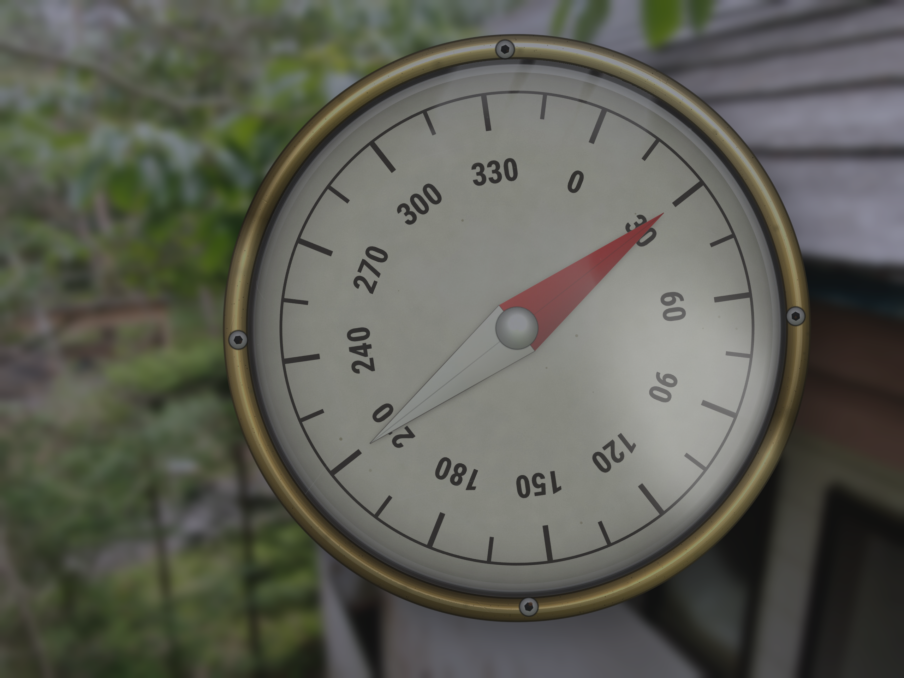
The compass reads 30 °
